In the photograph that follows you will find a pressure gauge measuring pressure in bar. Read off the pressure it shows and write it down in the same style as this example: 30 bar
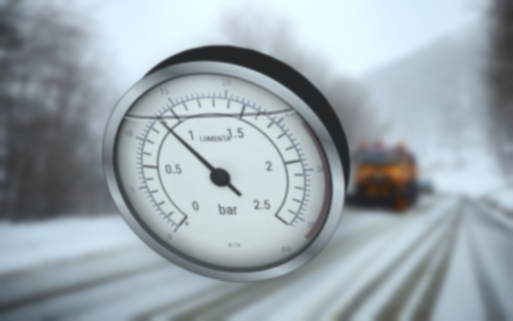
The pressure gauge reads 0.9 bar
